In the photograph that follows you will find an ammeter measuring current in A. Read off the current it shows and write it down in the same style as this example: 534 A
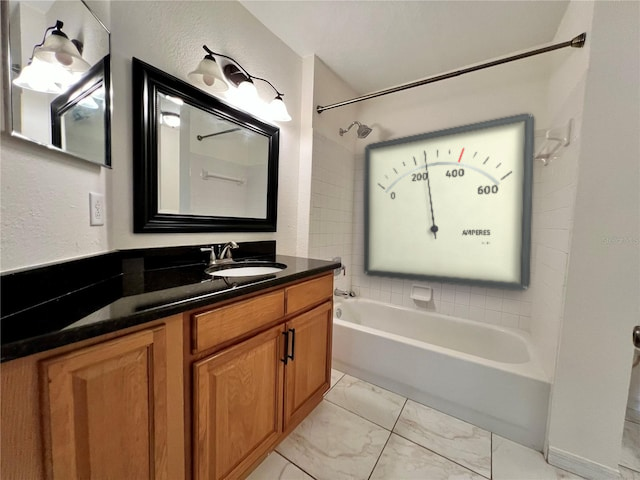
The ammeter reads 250 A
